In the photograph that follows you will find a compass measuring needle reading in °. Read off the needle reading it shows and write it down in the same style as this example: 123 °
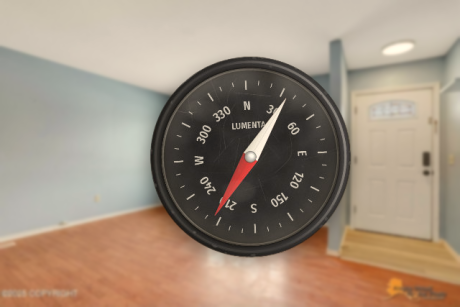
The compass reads 215 °
